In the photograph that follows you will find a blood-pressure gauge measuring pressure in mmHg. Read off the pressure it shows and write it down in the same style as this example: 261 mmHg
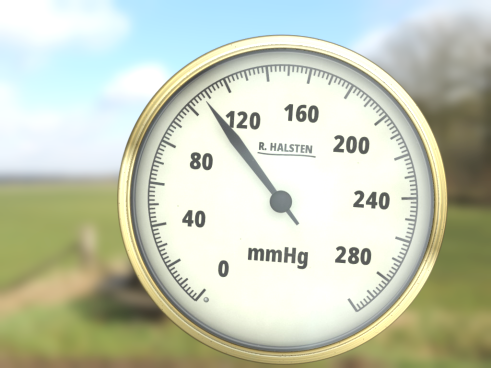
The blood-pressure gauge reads 108 mmHg
